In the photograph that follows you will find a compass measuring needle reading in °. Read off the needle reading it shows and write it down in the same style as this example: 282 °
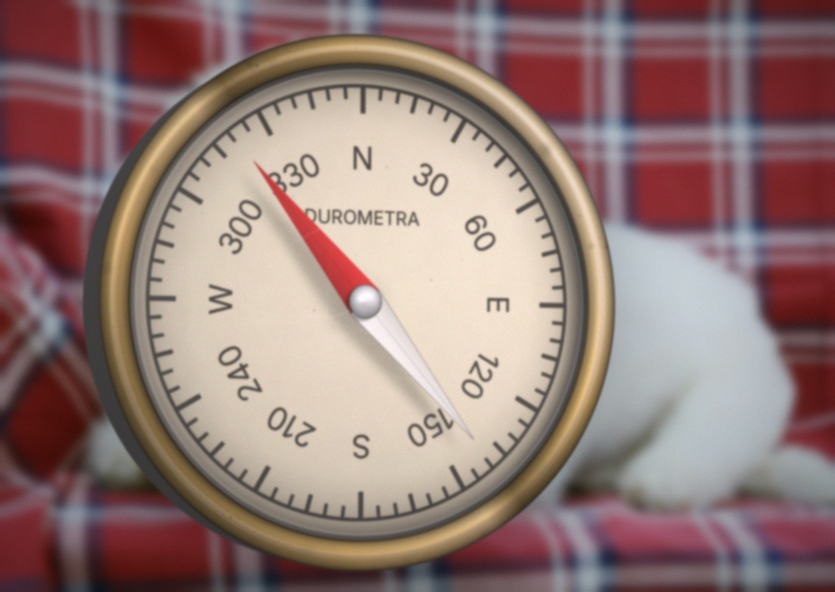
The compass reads 320 °
